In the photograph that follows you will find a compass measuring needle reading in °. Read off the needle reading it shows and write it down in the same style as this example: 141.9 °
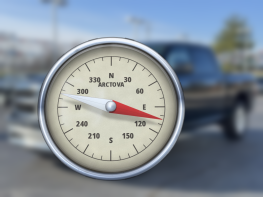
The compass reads 105 °
